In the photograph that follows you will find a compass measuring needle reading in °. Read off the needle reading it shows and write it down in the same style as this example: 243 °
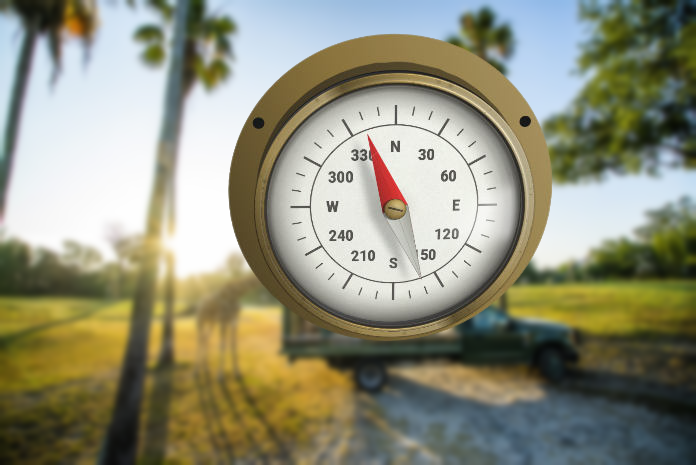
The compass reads 340 °
